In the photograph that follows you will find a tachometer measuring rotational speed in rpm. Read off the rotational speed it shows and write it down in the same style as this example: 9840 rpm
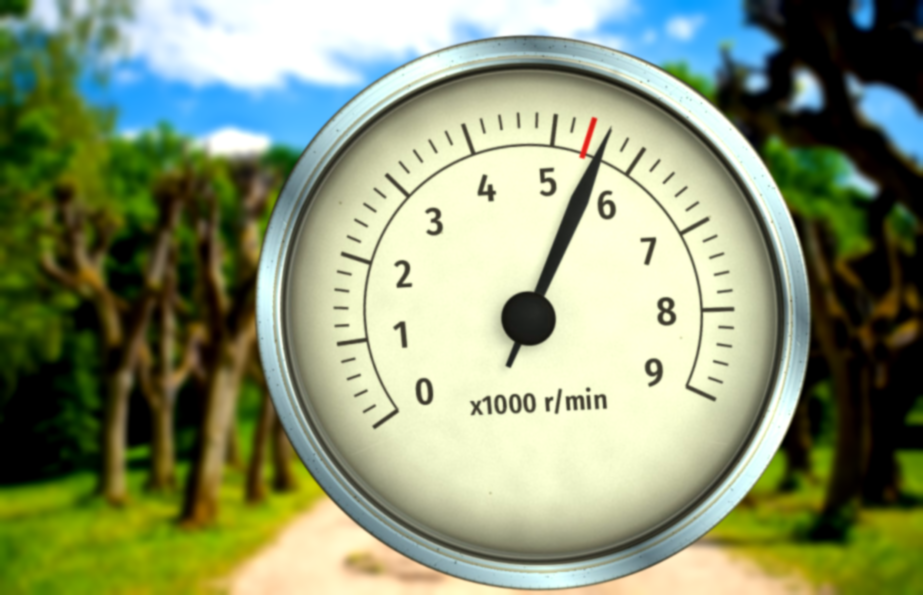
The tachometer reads 5600 rpm
